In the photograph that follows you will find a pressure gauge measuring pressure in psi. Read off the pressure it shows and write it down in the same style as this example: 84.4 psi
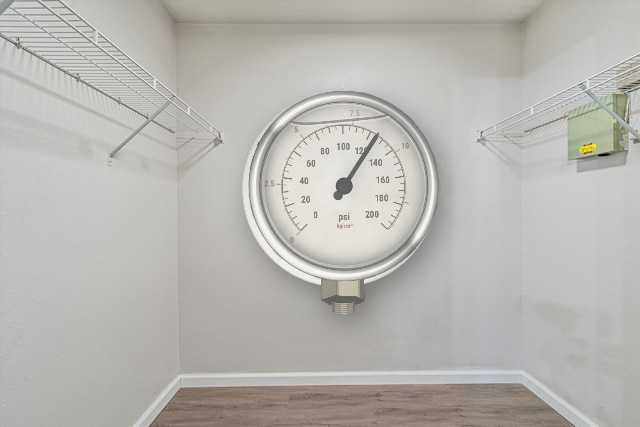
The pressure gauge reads 125 psi
